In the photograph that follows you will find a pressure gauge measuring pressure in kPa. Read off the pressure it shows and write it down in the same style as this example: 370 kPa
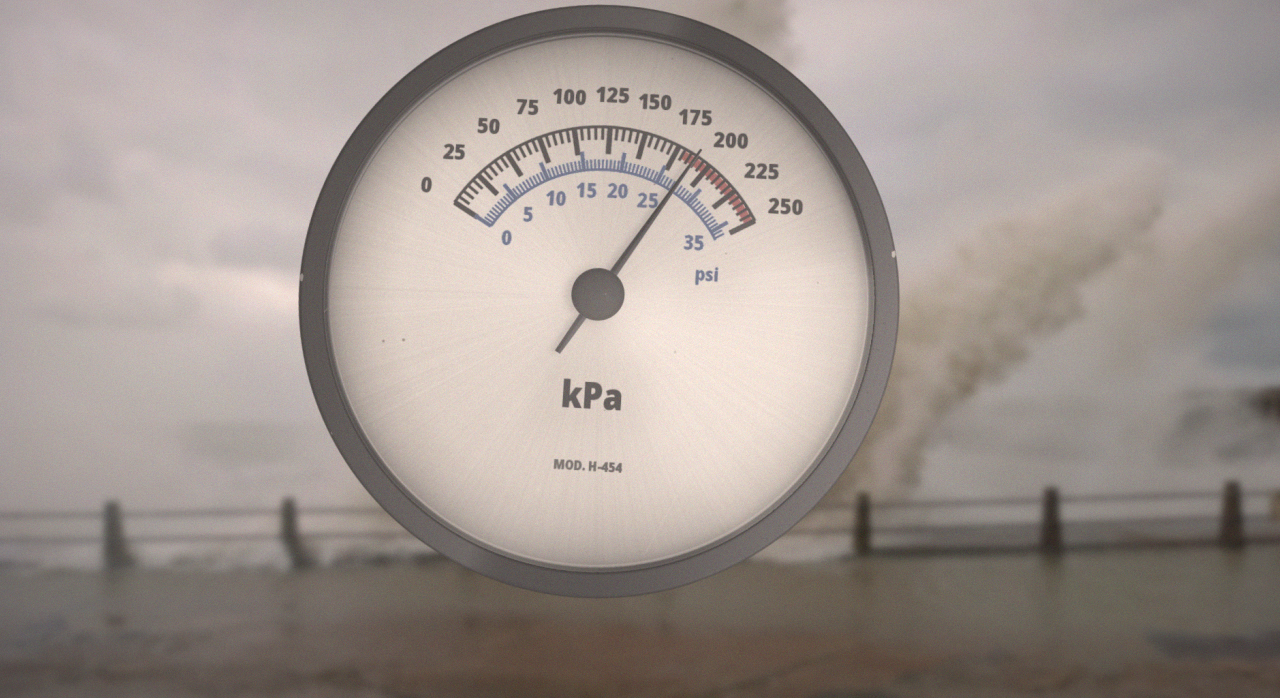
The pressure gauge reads 190 kPa
